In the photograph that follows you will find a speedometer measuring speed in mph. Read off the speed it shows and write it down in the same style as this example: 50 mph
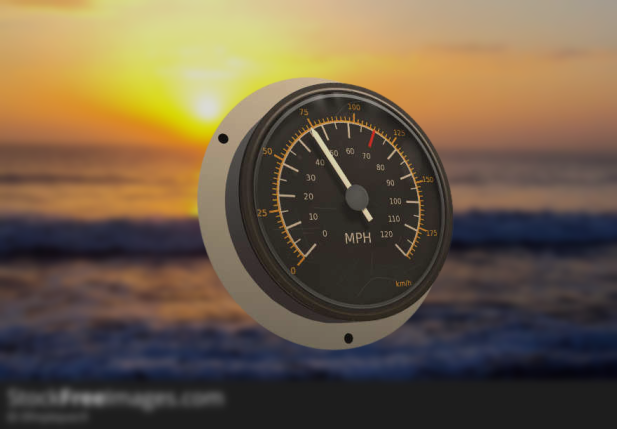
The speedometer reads 45 mph
